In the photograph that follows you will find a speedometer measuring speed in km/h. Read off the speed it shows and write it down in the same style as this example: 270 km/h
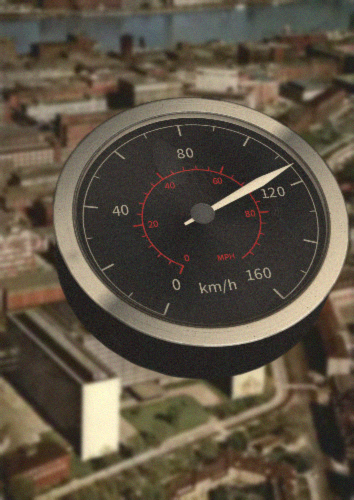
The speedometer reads 115 km/h
